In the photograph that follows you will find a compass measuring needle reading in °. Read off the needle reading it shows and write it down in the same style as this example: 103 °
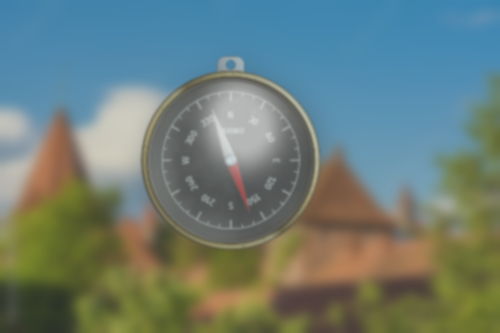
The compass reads 160 °
